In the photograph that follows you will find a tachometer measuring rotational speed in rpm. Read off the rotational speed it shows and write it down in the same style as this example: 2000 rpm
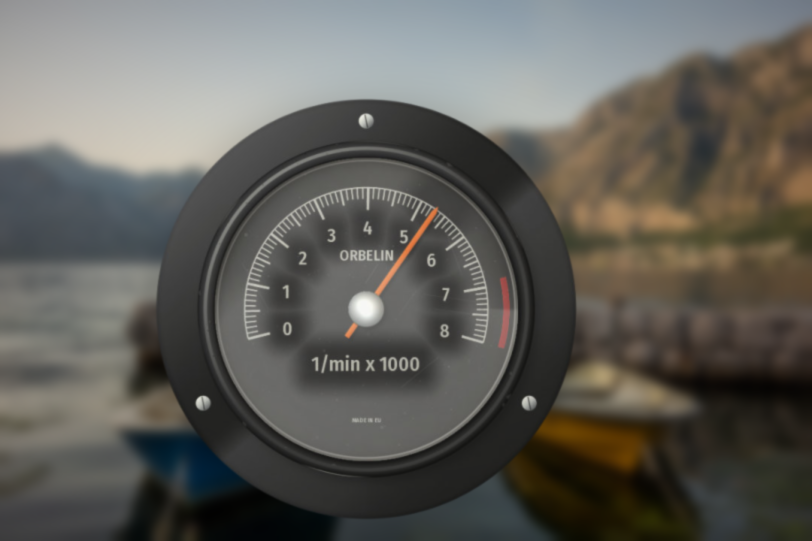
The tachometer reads 5300 rpm
